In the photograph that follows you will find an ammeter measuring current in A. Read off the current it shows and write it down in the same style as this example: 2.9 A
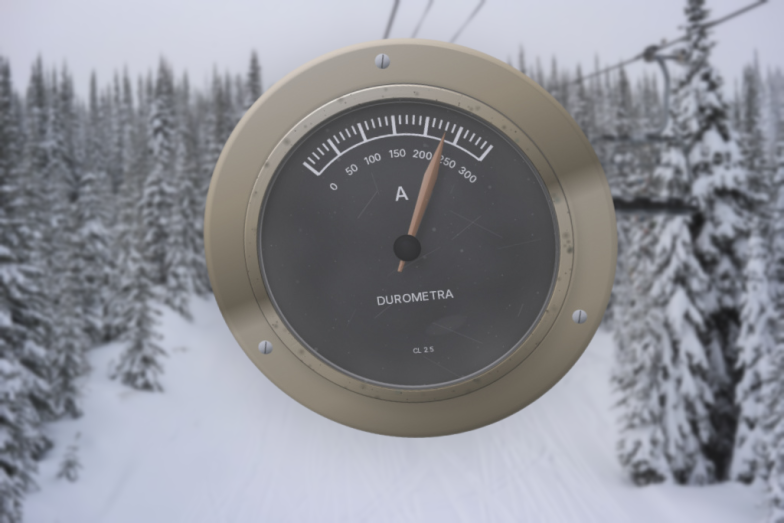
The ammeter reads 230 A
